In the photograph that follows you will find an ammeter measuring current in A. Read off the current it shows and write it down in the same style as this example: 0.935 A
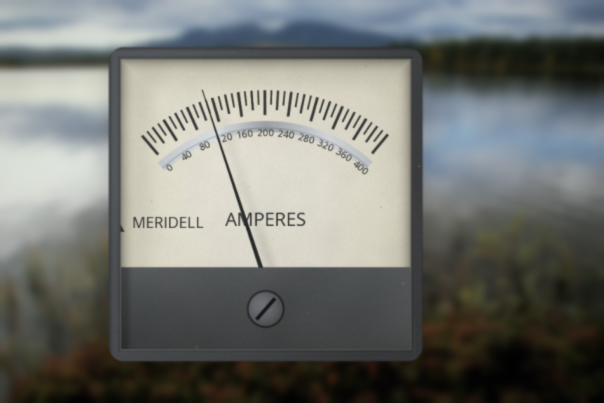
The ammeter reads 110 A
